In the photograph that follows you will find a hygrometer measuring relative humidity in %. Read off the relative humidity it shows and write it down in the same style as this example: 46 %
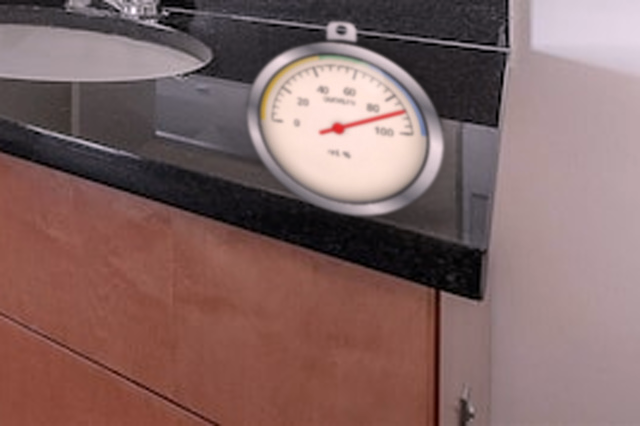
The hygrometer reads 88 %
